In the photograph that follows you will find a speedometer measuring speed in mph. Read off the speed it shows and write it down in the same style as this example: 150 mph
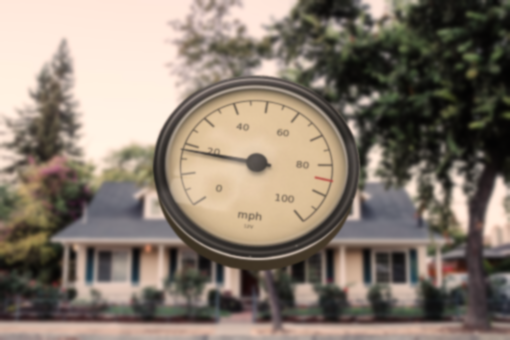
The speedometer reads 17.5 mph
